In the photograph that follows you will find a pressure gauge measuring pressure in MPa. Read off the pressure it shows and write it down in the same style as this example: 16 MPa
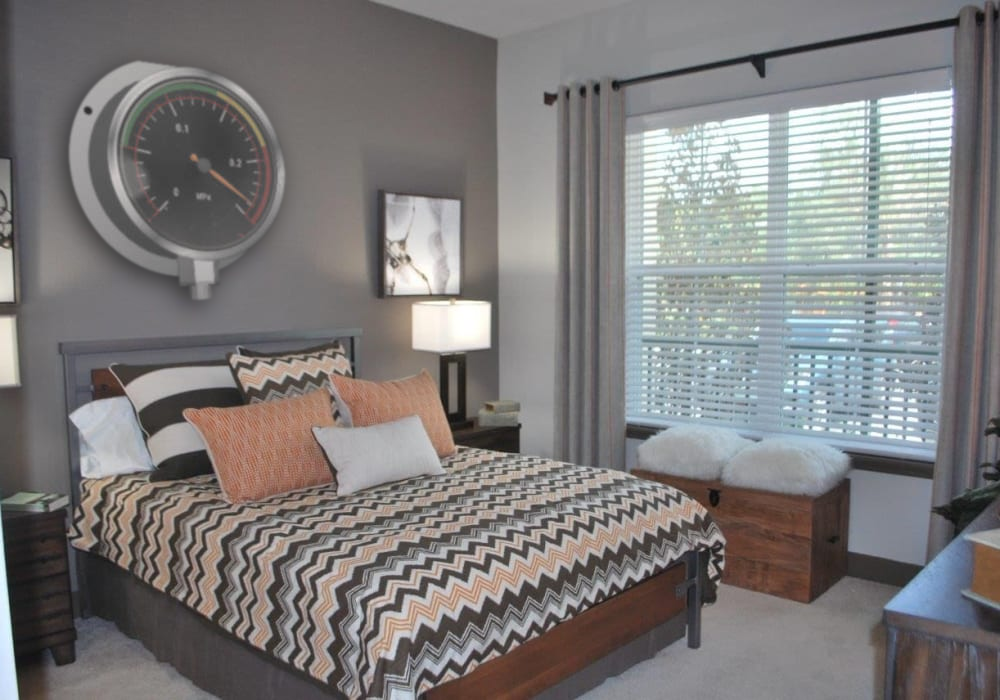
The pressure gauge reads 0.24 MPa
